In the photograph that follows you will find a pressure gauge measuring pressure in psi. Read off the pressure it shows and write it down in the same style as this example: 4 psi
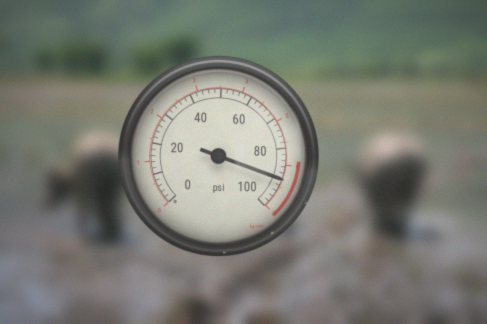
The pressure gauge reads 90 psi
